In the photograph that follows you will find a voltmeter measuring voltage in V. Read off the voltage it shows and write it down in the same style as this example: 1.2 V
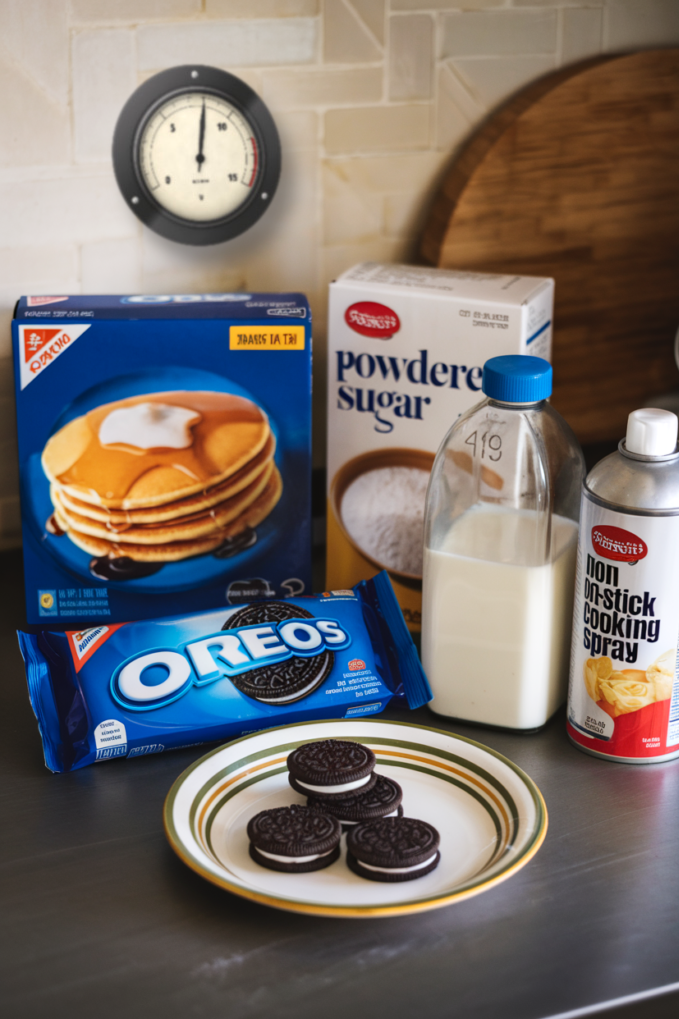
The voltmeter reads 8 V
